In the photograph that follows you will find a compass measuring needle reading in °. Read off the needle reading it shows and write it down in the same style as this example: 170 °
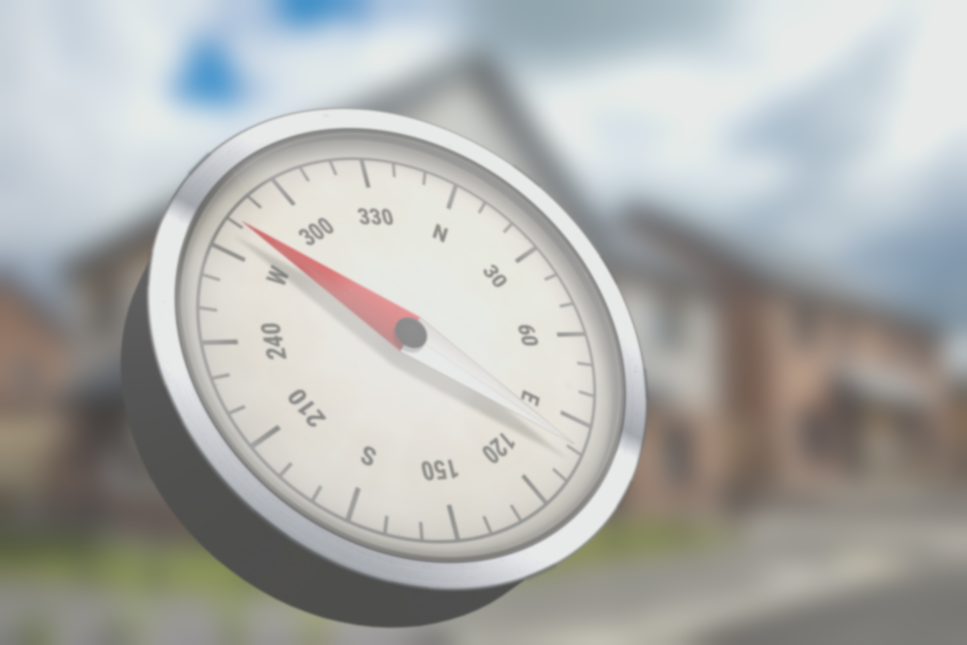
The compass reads 280 °
